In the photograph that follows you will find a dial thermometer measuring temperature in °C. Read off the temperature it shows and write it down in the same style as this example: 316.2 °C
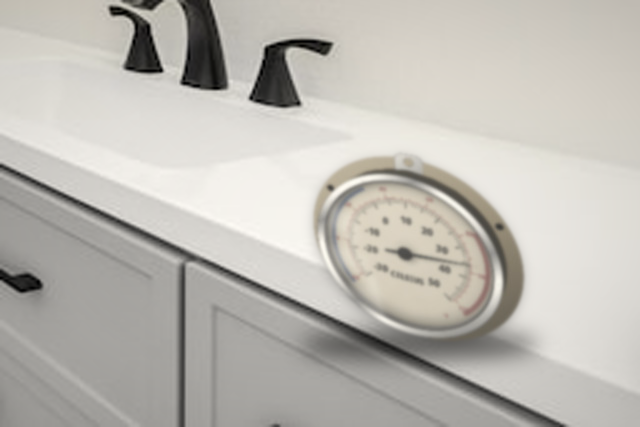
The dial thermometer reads 35 °C
